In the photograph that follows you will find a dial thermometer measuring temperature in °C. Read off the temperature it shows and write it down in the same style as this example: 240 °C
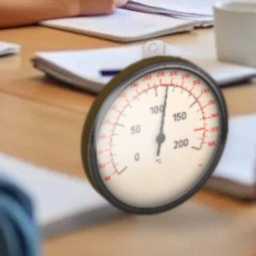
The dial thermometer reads 110 °C
